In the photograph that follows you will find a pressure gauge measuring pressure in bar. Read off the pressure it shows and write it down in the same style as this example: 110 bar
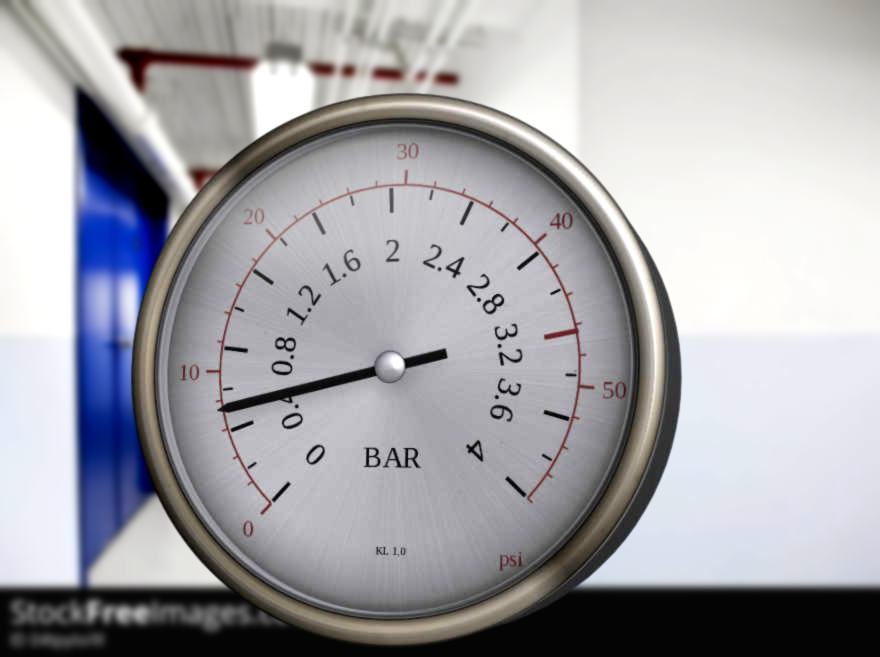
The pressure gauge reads 0.5 bar
